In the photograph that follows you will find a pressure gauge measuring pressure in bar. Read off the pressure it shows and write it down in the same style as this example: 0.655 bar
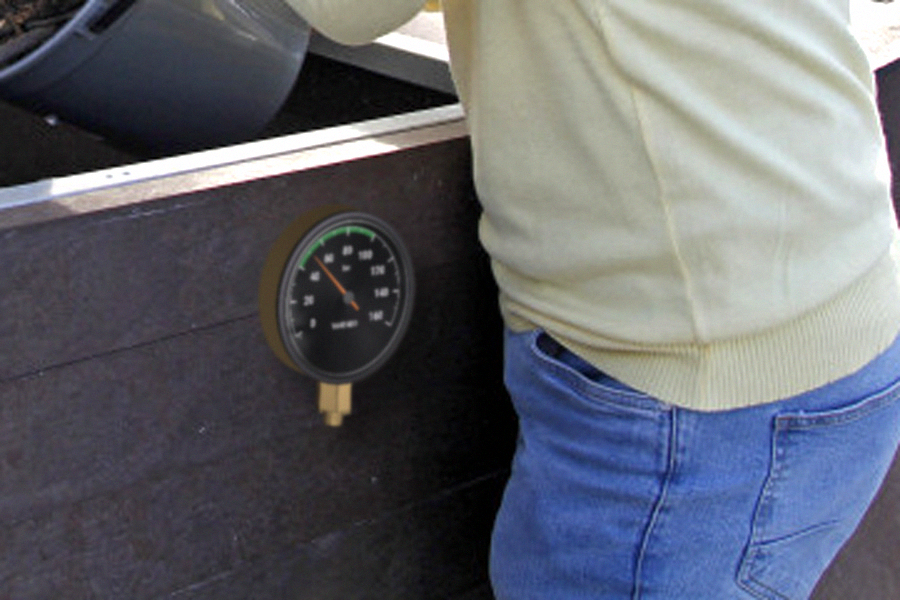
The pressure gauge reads 50 bar
